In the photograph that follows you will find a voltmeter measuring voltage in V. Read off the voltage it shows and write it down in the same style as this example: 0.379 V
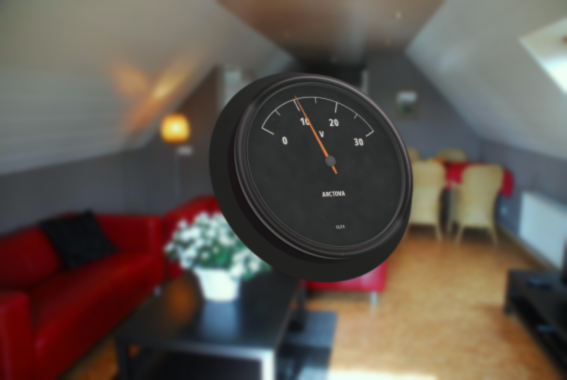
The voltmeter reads 10 V
